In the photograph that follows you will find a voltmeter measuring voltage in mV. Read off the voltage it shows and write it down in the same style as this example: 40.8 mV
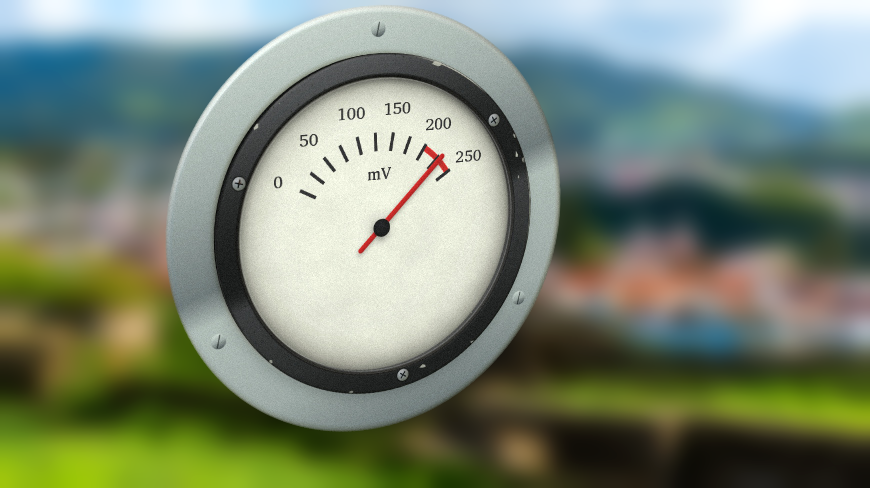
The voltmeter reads 225 mV
